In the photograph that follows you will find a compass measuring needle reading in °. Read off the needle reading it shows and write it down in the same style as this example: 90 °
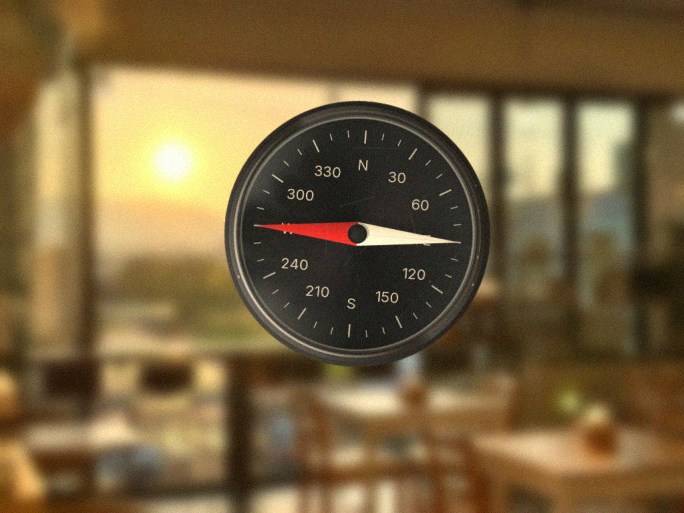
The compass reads 270 °
